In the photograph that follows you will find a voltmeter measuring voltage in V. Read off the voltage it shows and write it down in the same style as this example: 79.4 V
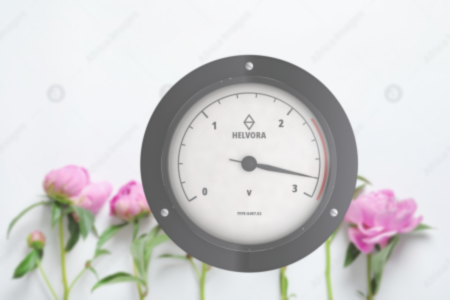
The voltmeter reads 2.8 V
